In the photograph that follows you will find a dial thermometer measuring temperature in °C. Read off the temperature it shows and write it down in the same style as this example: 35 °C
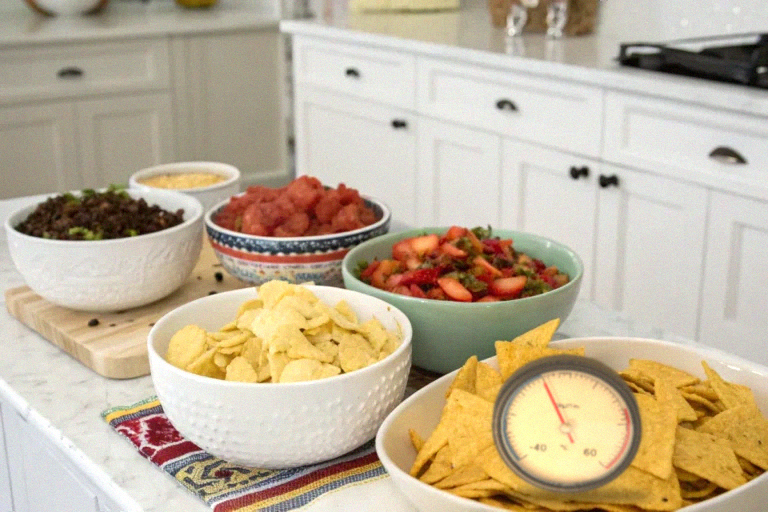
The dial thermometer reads 0 °C
